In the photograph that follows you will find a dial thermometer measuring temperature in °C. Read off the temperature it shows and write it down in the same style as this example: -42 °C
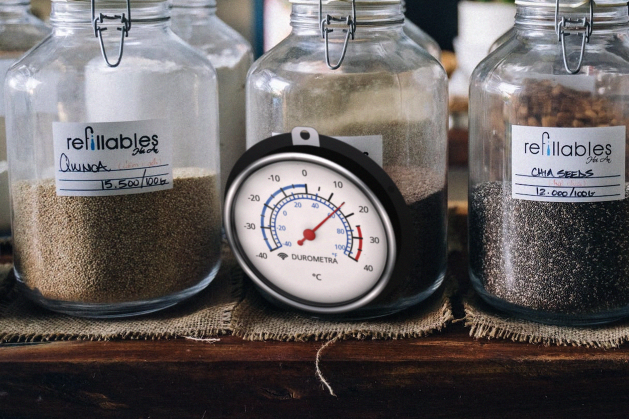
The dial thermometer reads 15 °C
